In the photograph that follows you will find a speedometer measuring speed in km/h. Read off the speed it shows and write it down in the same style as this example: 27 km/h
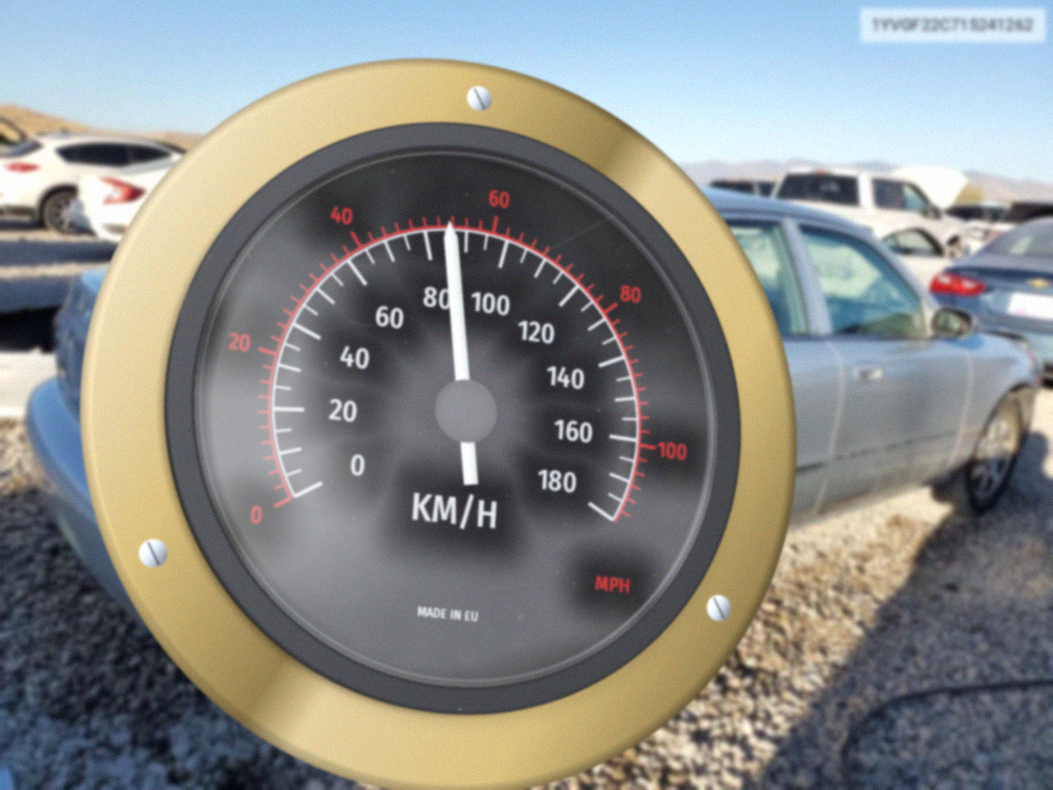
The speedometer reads 85 km/h
